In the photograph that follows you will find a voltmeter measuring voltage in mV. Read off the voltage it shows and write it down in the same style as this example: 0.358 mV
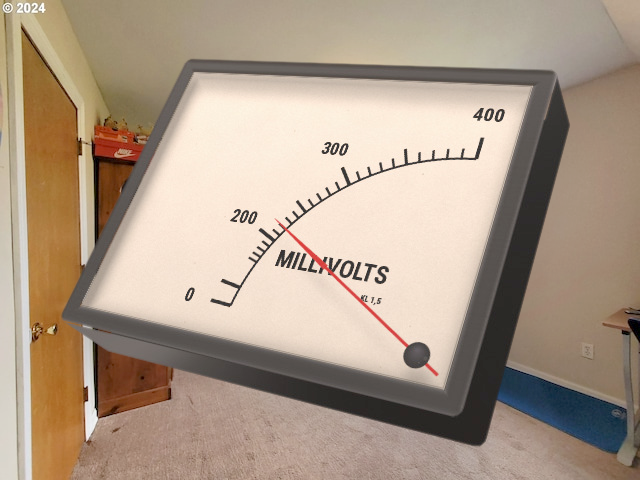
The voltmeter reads 220 mV
